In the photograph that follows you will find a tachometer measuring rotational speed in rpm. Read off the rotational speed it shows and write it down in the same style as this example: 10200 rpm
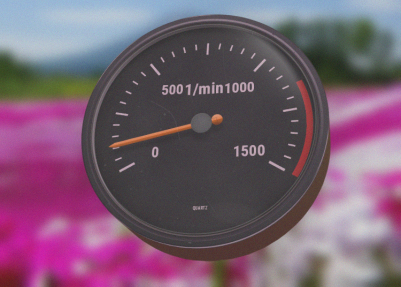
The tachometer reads 100 rpm
